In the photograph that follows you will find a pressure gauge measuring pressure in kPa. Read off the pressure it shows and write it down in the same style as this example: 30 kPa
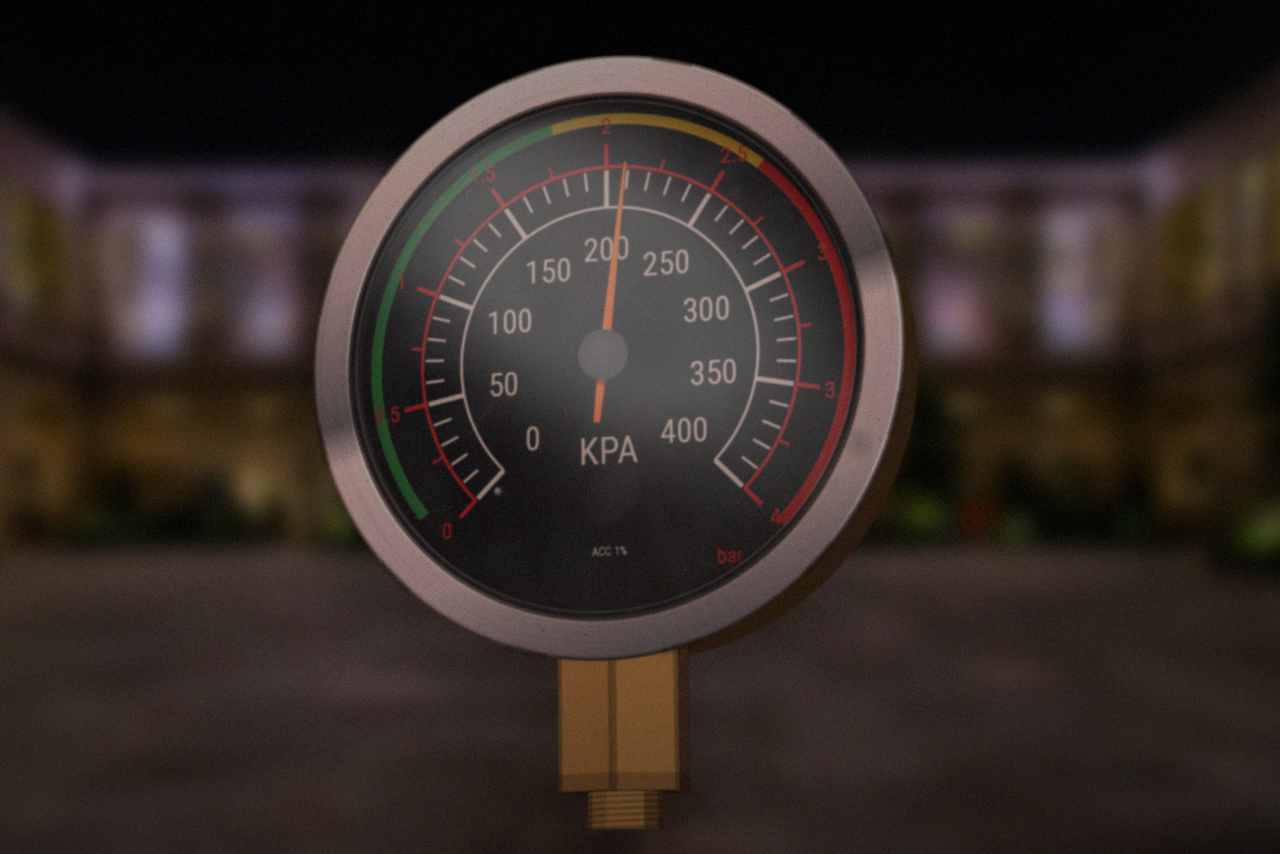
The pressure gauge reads 210 kPa
